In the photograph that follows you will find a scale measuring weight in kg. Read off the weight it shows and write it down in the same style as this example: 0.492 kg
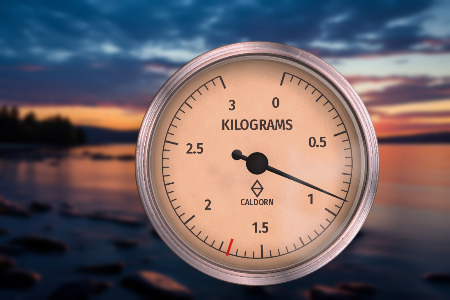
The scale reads 0.9 kg
